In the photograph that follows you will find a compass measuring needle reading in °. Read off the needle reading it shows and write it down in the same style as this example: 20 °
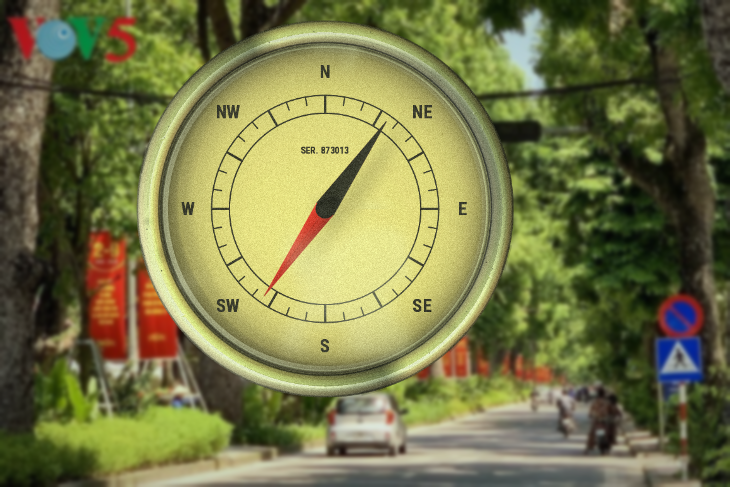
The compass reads 215 °
